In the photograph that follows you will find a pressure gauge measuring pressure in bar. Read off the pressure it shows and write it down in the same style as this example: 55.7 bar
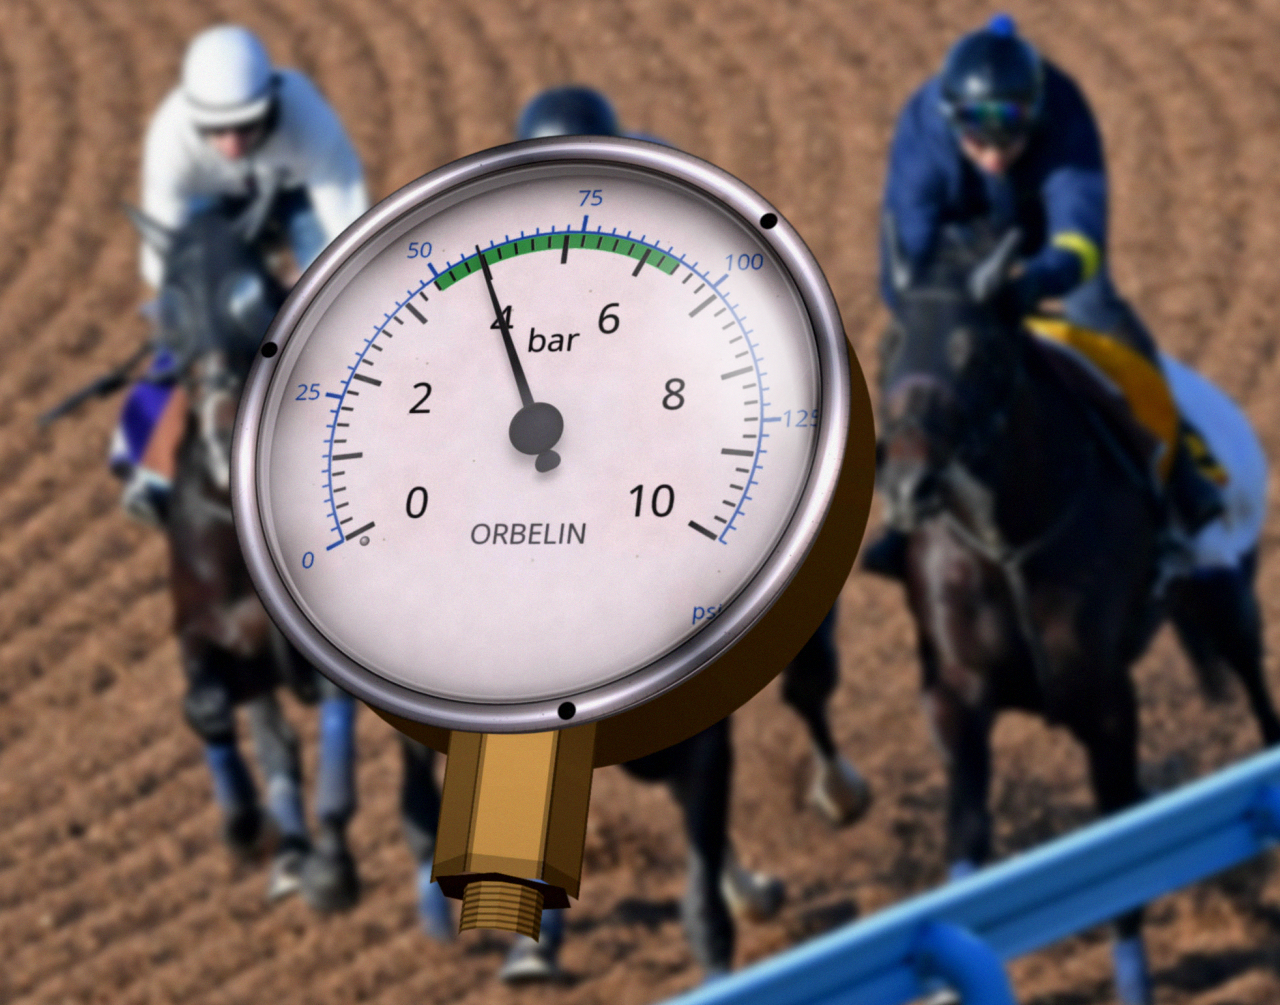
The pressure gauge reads 4 bar
